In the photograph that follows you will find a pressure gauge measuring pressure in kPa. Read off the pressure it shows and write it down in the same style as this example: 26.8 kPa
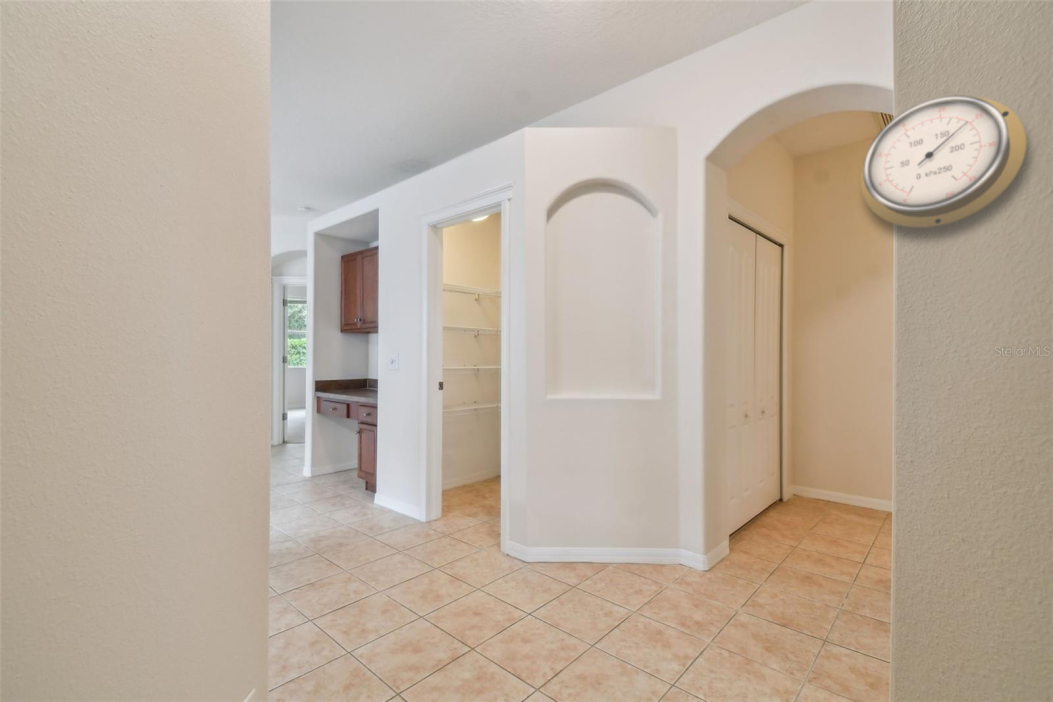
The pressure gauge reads 170 kPa
